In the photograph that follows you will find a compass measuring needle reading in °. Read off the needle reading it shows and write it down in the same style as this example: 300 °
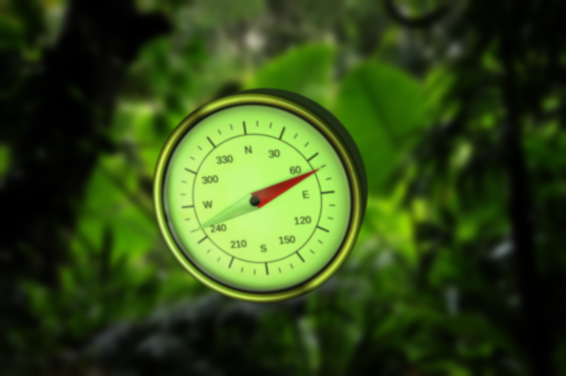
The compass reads 70 °
